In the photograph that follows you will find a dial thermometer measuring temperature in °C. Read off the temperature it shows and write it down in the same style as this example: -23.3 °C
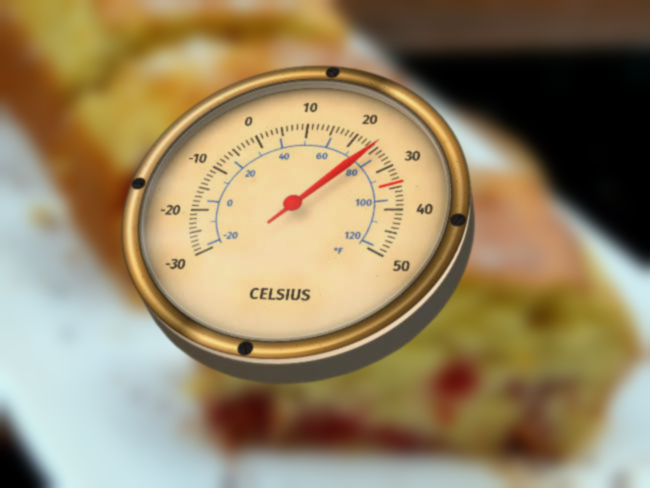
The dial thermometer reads 25 °C
